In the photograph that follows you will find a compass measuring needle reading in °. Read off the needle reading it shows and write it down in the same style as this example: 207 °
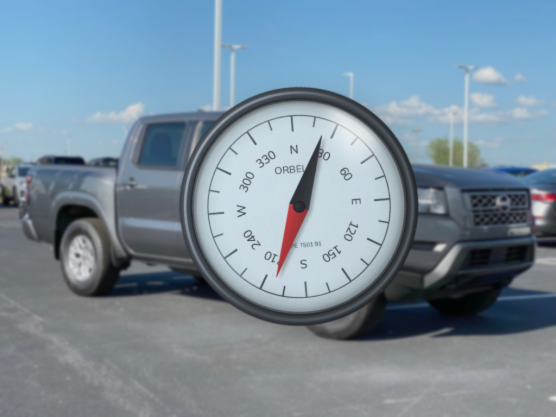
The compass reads 202.5 °
